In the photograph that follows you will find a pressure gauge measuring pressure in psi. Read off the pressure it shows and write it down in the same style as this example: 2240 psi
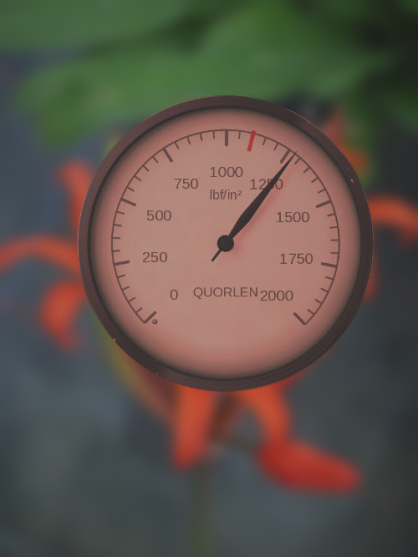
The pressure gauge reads 1275 psi
